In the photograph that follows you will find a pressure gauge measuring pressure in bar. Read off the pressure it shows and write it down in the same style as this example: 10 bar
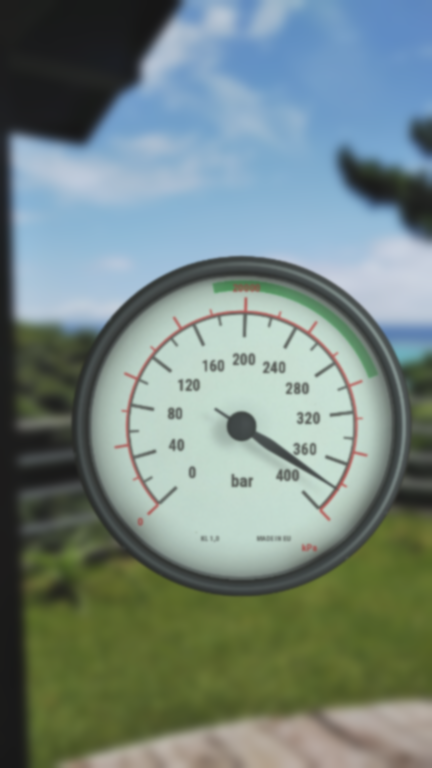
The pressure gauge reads 380 bar
